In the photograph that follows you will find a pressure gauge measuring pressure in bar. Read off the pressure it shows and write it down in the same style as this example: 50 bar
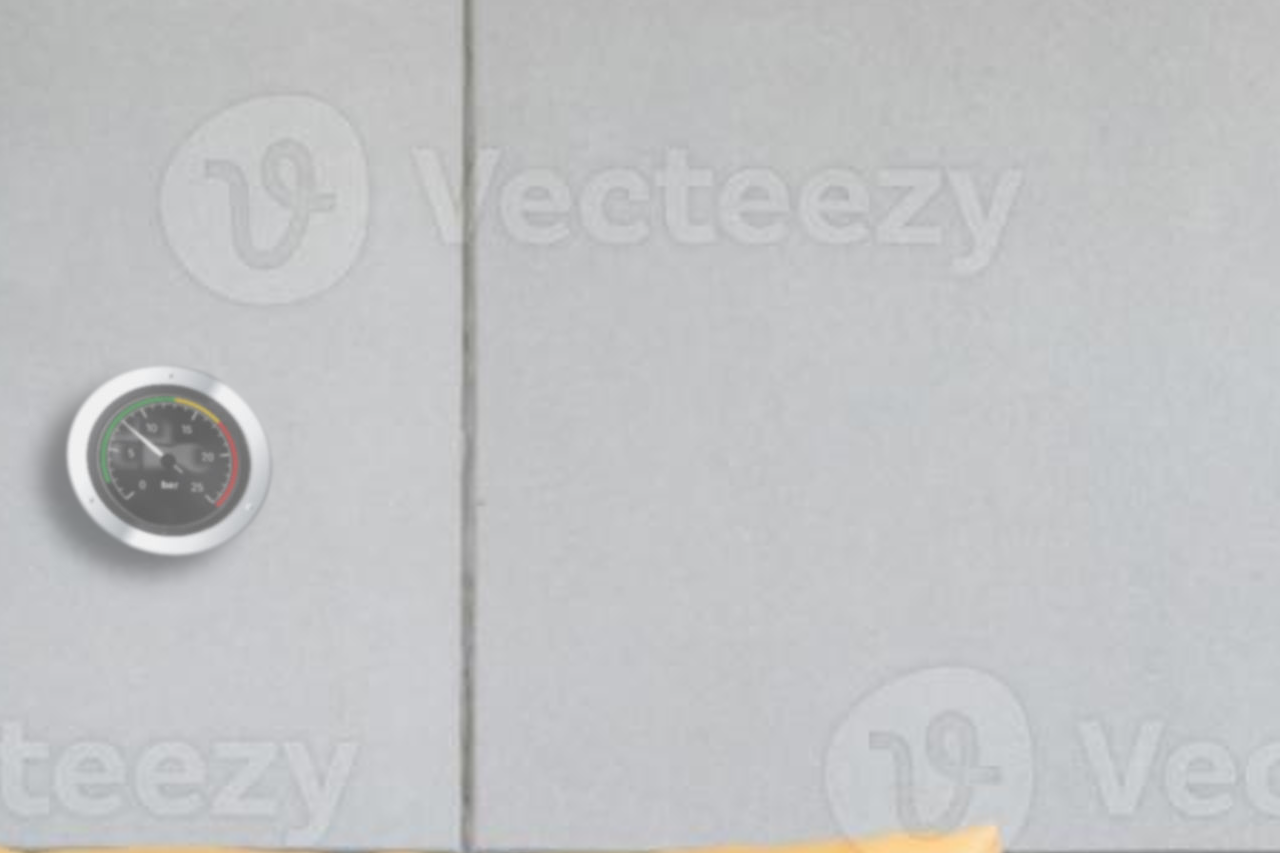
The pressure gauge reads 8 bar
